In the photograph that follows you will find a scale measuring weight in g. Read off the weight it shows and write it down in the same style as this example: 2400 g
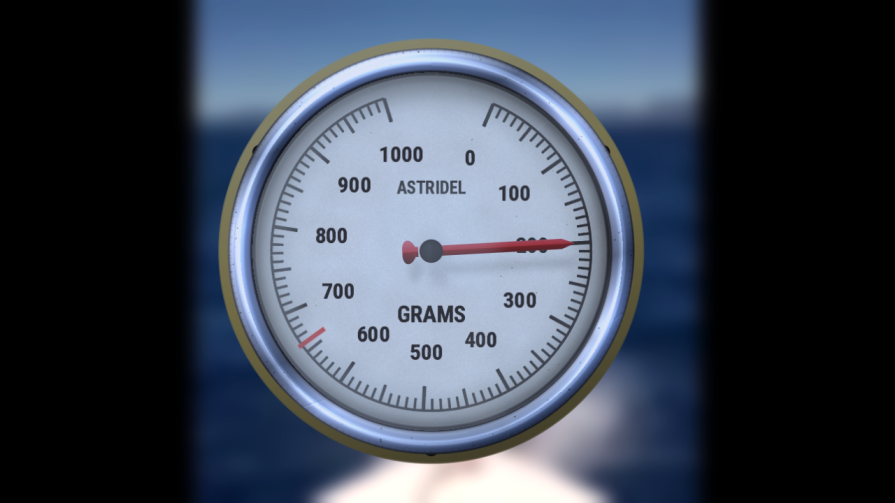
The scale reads 200 g
